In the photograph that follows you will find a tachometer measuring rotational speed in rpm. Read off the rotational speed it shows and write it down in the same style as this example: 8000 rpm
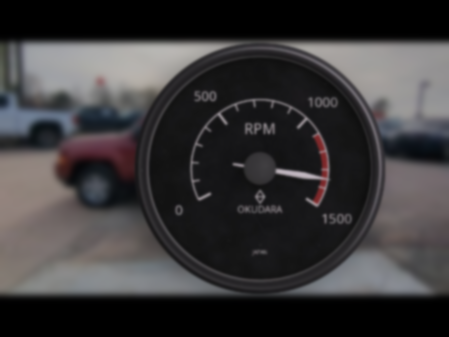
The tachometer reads 1350 rpm
